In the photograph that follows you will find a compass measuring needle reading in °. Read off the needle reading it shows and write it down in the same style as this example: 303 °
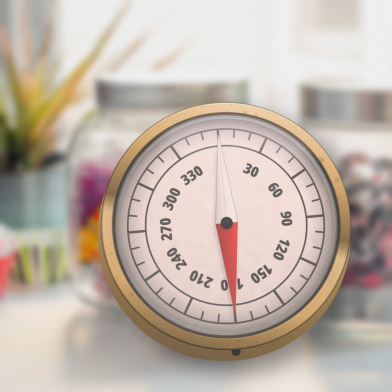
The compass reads 180 °
